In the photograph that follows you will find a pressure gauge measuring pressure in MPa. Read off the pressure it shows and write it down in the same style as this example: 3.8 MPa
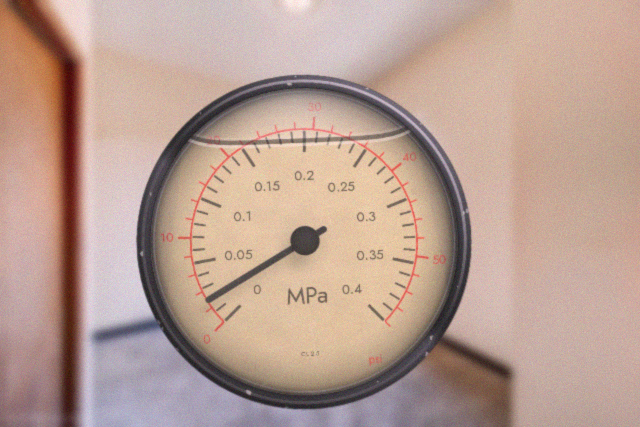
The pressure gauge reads 0.02 MPa
